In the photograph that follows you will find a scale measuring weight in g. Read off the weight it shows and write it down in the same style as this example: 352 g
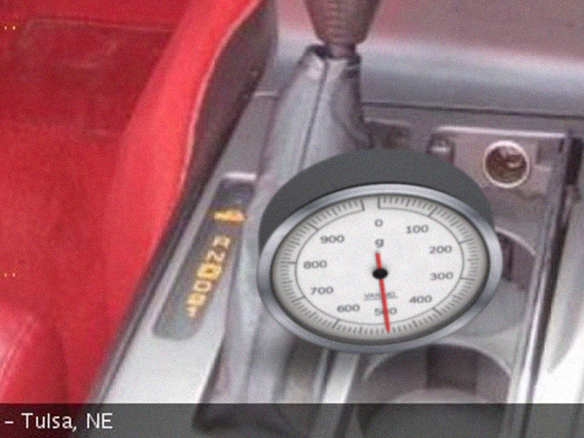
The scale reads 500 g
